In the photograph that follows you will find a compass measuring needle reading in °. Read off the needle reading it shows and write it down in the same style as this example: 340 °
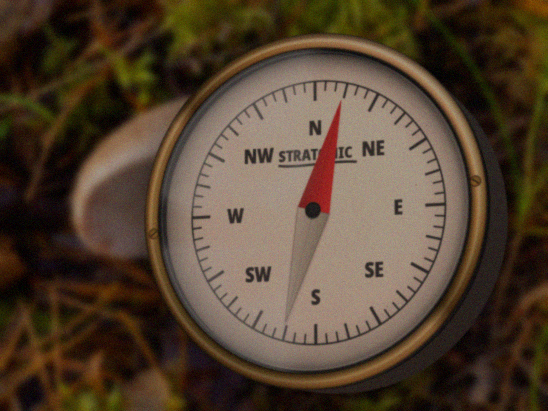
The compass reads 15 °
